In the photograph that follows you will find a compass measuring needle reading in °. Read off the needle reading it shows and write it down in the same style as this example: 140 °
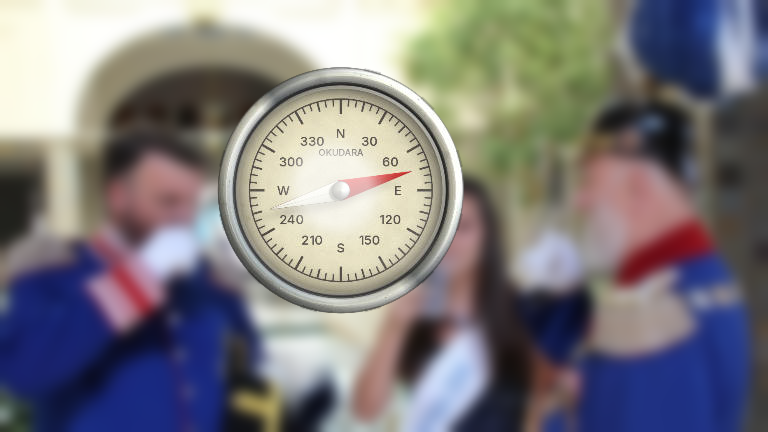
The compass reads 75 °
